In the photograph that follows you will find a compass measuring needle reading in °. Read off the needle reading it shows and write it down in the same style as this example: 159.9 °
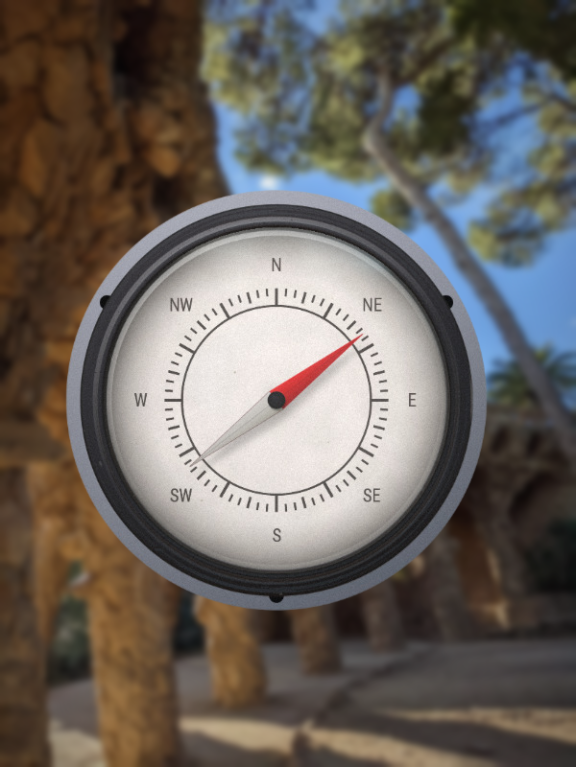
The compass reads 52.5 °
